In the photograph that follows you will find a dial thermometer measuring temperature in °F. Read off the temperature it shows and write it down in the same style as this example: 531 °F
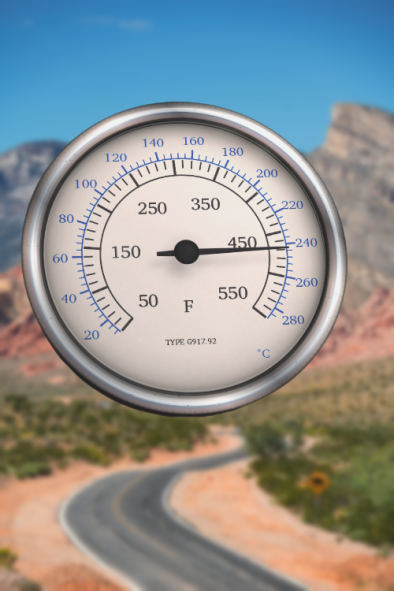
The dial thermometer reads 470 °F
